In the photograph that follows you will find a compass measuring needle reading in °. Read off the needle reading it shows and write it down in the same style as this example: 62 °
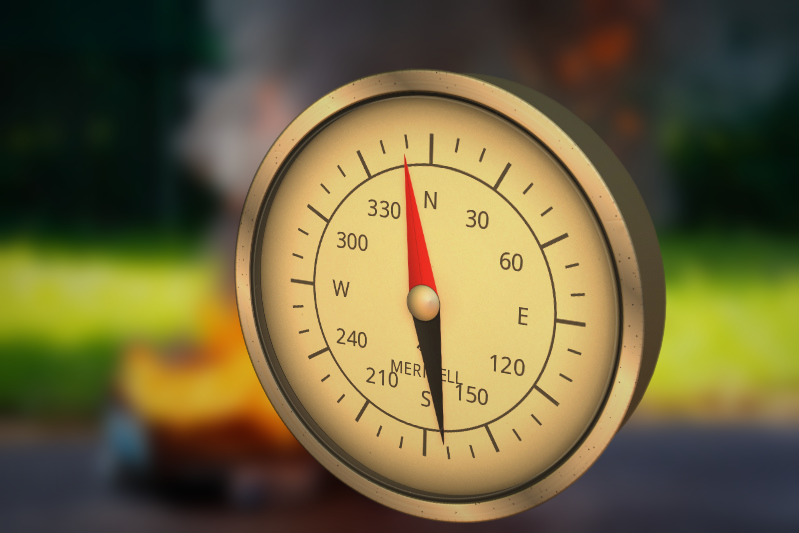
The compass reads 350 °
